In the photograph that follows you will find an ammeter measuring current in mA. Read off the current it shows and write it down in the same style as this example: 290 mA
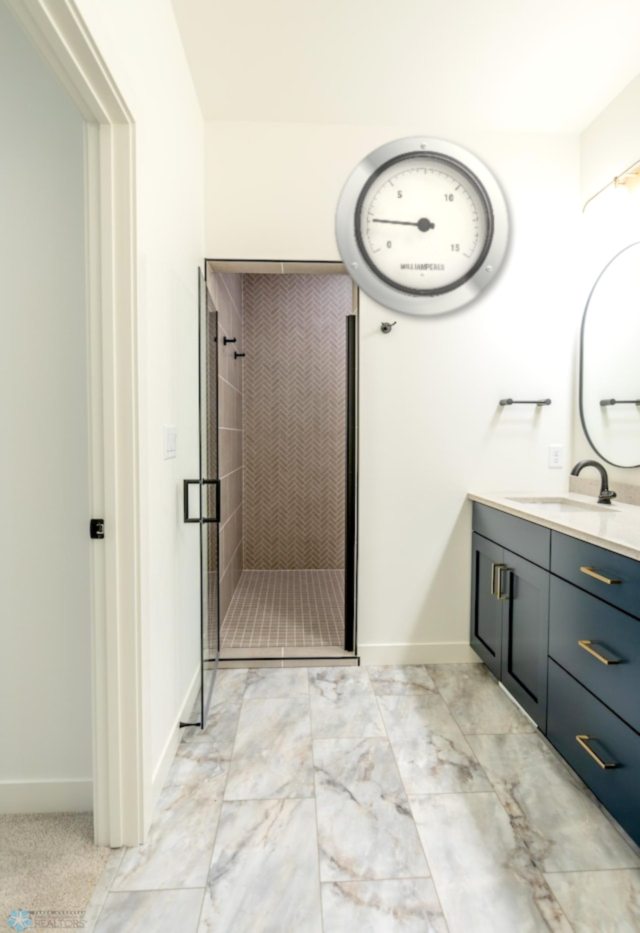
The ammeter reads 2 mA
